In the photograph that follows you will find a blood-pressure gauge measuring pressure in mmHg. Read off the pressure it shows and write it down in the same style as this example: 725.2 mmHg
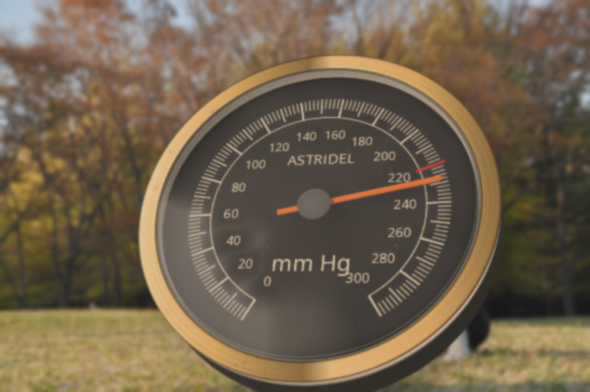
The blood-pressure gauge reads 230 mmHg
